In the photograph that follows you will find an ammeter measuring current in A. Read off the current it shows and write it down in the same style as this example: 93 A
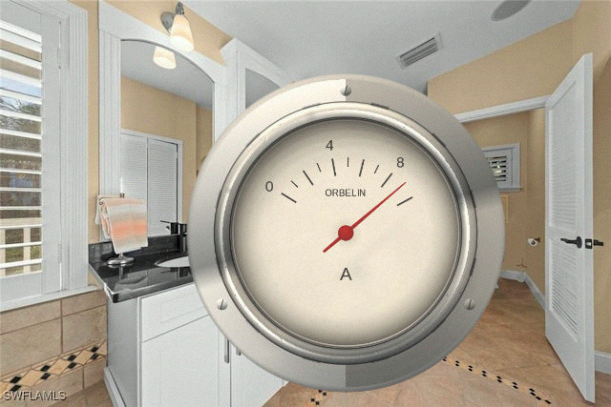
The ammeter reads 9 A
